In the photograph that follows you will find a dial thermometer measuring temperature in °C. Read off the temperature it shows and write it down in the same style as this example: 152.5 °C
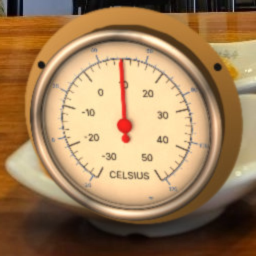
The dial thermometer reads 10 °C
